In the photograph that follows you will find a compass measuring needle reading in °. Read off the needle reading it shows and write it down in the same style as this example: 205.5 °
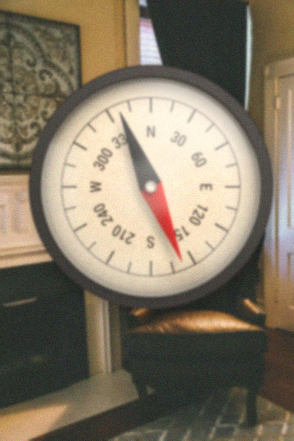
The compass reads 157.5 °
